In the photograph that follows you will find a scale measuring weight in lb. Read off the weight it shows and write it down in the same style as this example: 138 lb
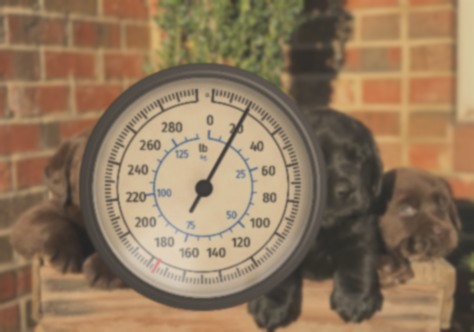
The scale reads 20 lb
